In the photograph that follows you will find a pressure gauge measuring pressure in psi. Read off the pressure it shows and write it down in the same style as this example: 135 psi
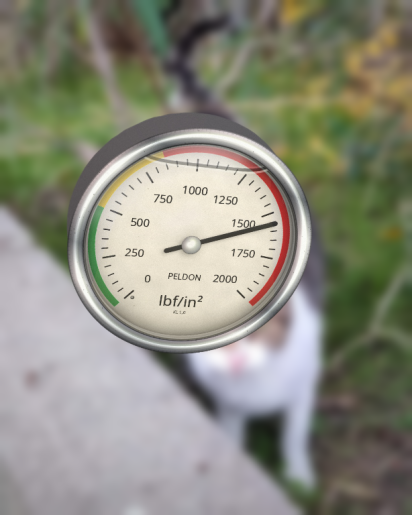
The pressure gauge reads 1550 psi
